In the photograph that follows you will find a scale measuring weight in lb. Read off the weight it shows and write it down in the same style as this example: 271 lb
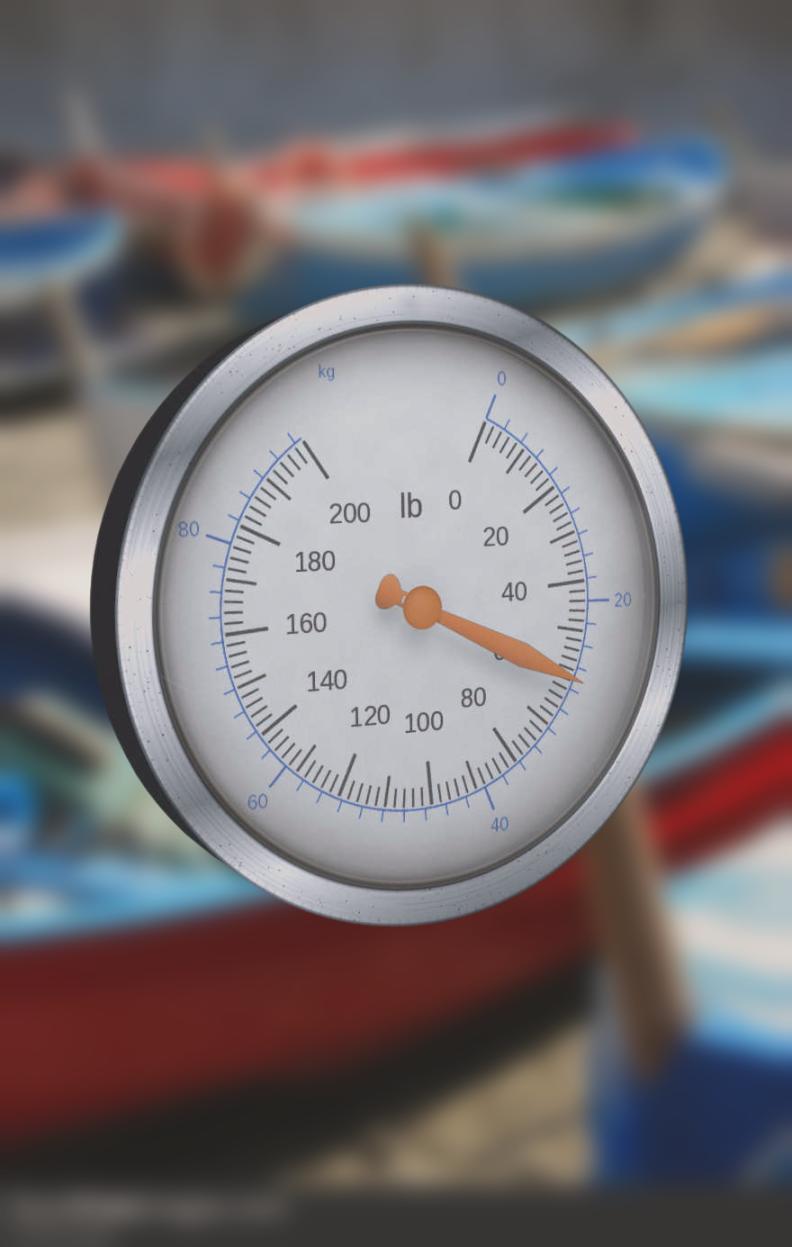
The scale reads 60 lb
